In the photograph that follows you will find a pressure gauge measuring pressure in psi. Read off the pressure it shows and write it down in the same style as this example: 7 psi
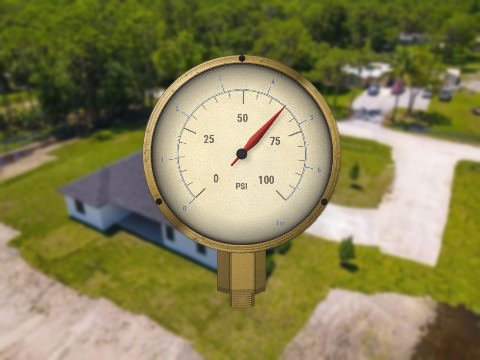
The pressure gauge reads 65 psi
